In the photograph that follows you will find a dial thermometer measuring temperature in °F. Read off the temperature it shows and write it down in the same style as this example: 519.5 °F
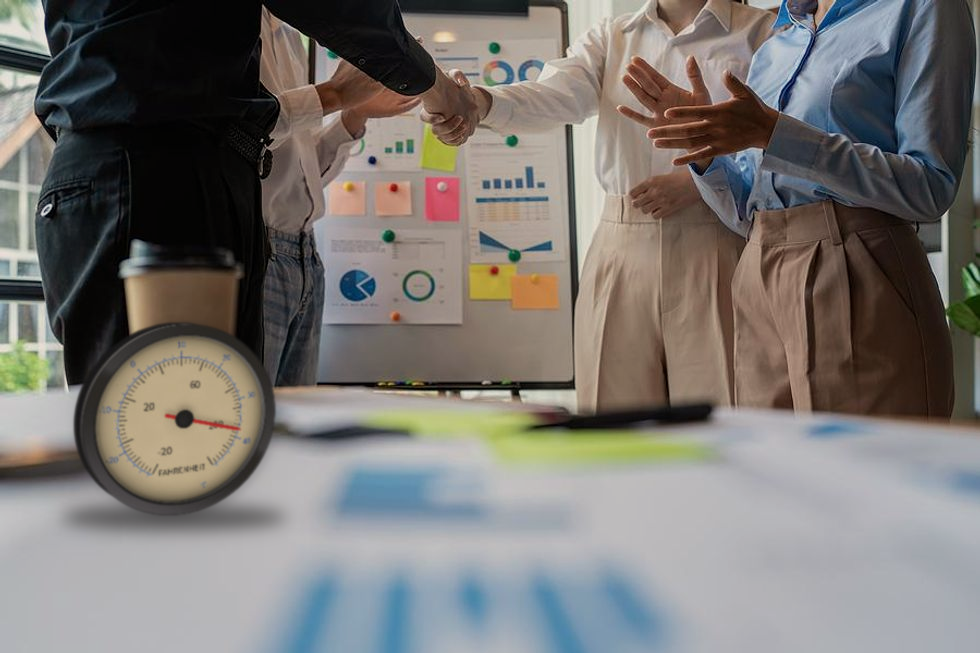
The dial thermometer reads 100 °F
